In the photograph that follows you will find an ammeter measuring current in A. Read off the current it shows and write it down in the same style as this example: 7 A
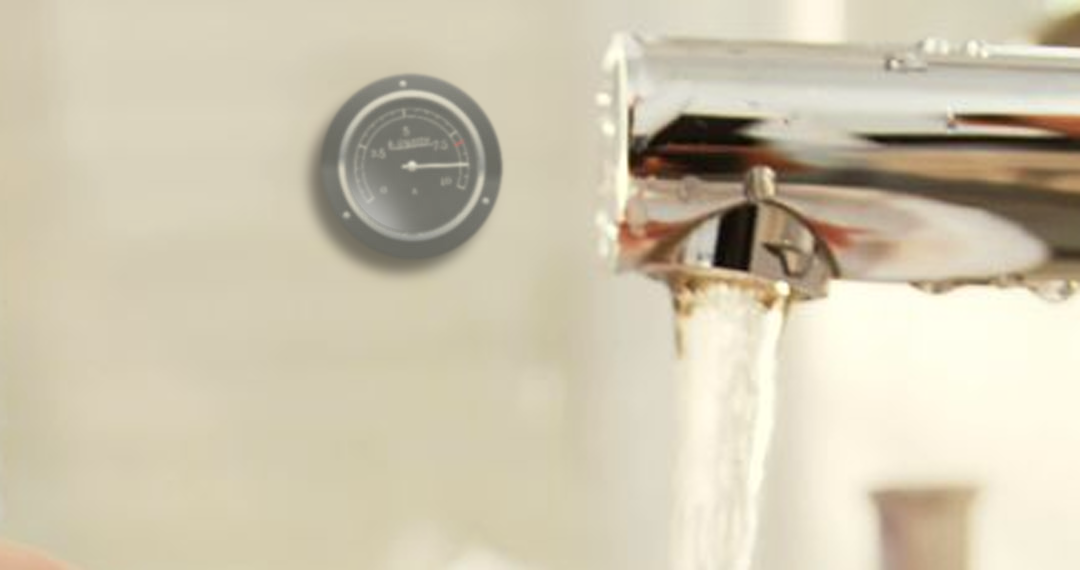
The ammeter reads 9 A
